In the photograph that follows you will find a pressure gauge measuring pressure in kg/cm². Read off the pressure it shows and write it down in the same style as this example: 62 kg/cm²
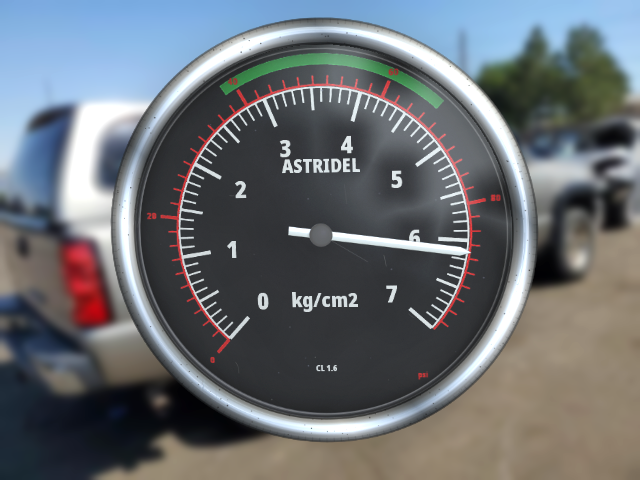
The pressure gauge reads 6.1 kg/cm²
